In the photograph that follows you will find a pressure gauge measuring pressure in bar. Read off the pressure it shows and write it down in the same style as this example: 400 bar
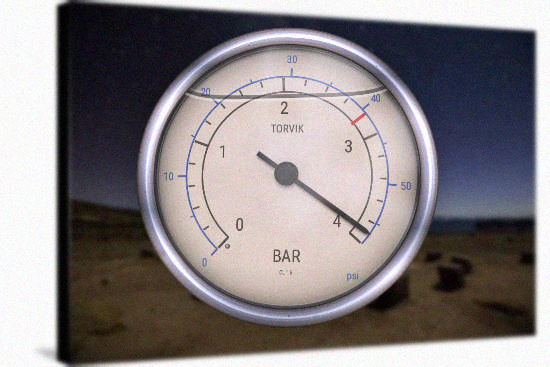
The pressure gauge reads 3.9 bar
